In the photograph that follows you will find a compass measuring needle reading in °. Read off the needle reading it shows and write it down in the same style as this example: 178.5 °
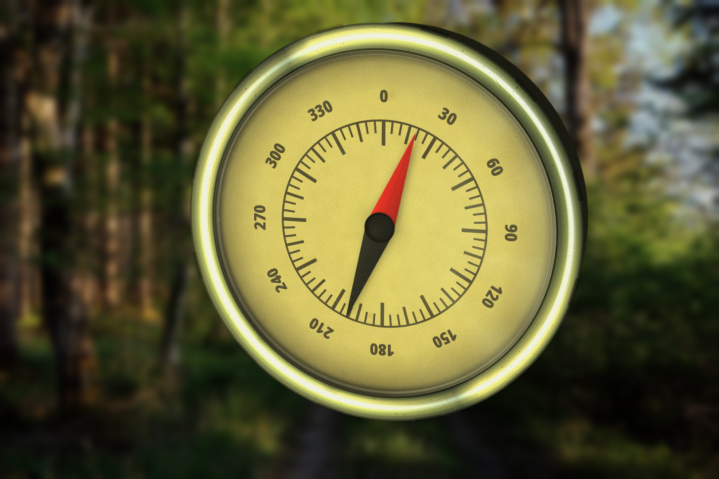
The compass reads 20 °
